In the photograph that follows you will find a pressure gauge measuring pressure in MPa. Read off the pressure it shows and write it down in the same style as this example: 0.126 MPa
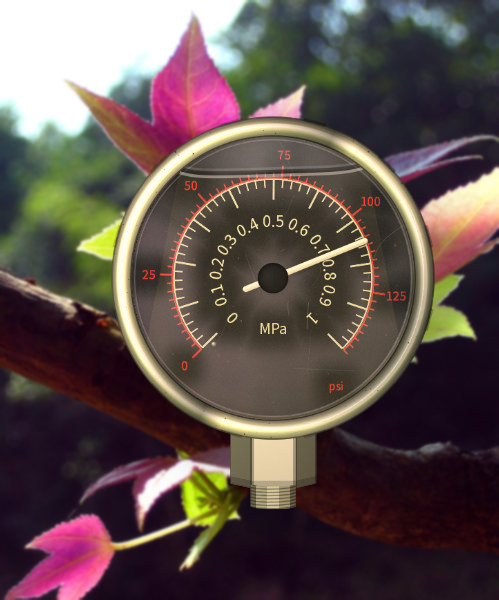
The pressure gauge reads 0.75 MPa
